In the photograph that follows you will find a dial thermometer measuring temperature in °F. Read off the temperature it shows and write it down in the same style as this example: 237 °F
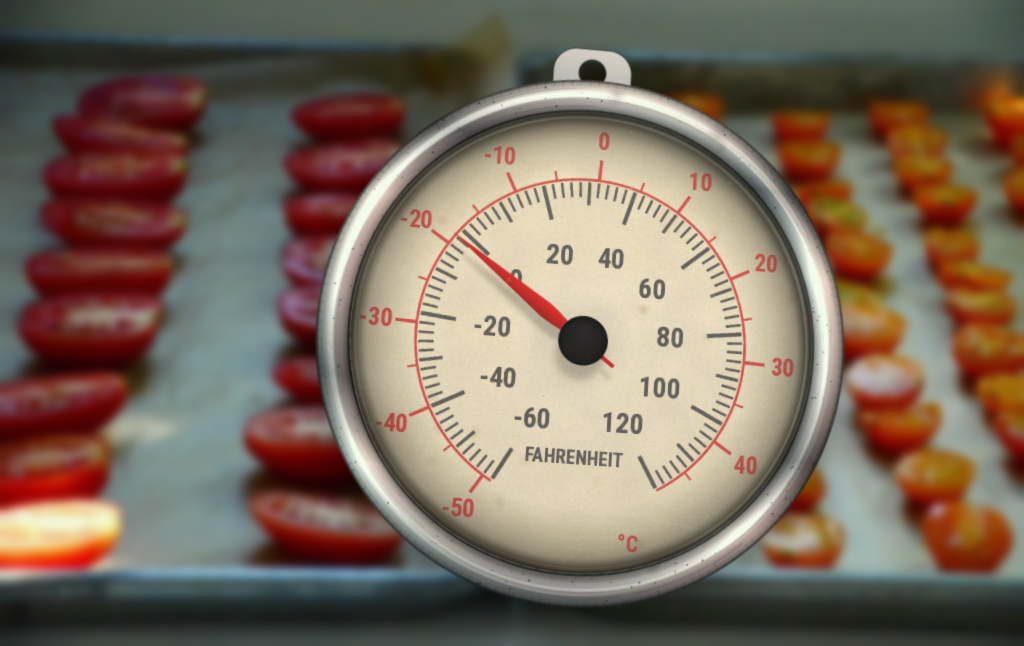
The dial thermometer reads -2 °F
